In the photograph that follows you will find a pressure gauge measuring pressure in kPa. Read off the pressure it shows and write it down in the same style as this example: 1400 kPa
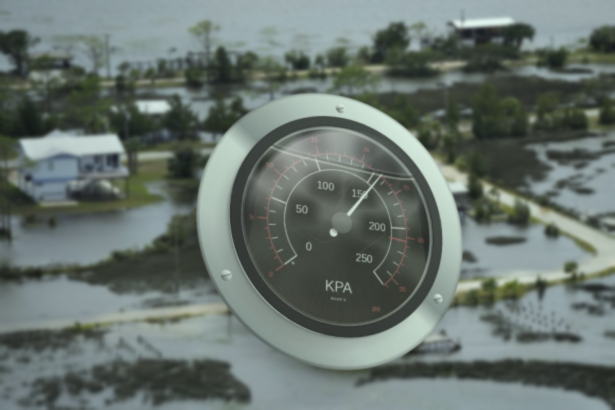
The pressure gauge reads 155 kPa
